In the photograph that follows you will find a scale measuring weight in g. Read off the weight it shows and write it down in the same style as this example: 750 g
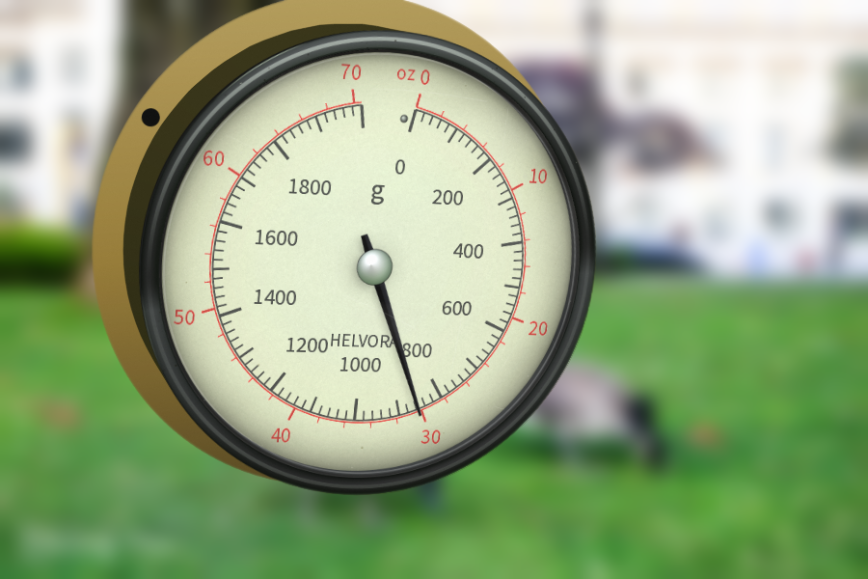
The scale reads 860 g
